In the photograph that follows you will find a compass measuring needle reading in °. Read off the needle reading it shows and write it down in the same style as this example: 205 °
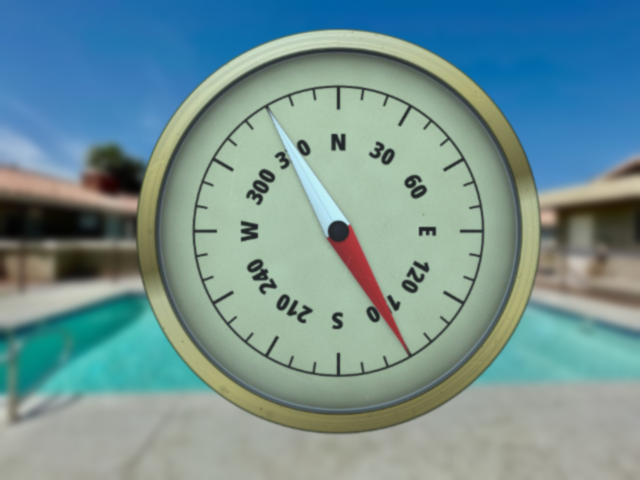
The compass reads 150 °
